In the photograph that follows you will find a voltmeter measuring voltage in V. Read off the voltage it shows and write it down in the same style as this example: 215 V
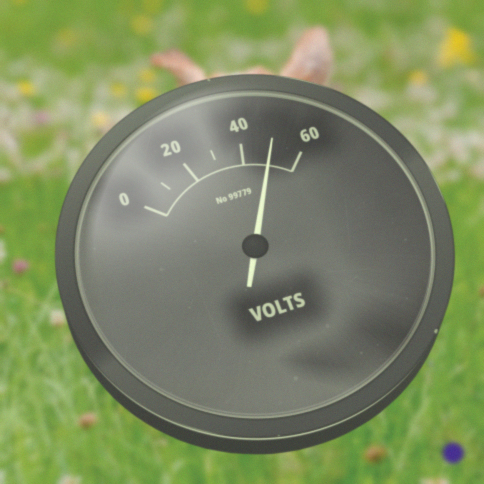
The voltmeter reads 50 V
